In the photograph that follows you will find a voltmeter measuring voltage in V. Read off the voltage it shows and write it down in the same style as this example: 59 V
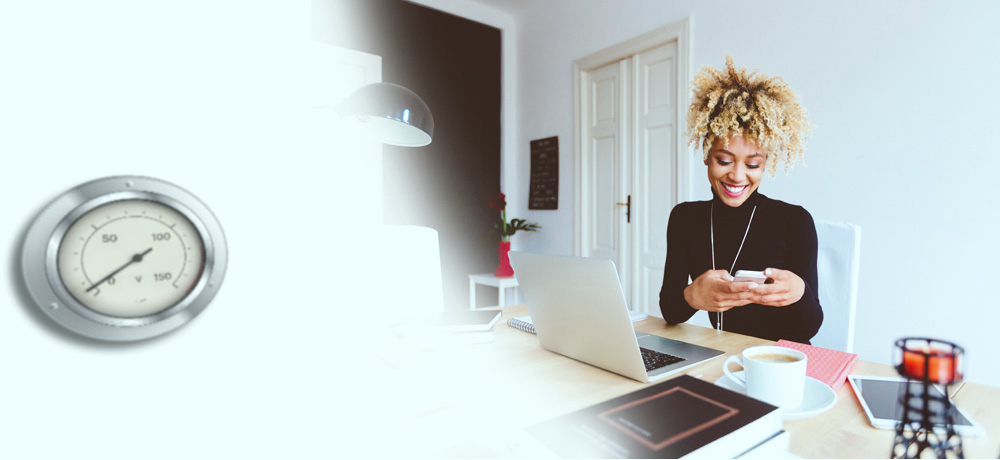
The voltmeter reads 5 V
